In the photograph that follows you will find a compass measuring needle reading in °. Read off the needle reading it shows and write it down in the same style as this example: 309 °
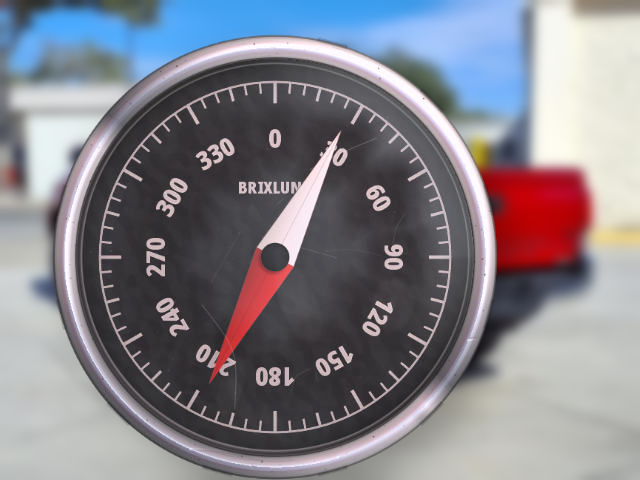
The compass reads 207.5 °
